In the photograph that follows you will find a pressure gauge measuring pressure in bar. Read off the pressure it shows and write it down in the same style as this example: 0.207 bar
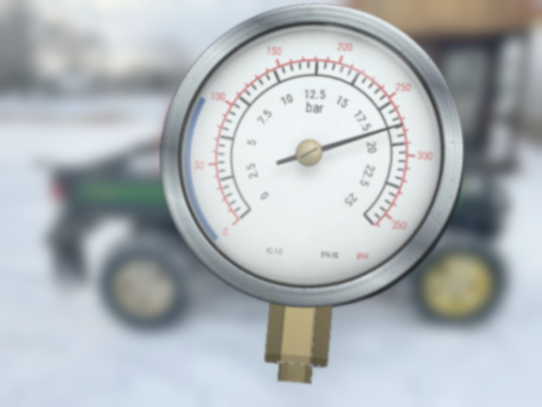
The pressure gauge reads 19 bar
